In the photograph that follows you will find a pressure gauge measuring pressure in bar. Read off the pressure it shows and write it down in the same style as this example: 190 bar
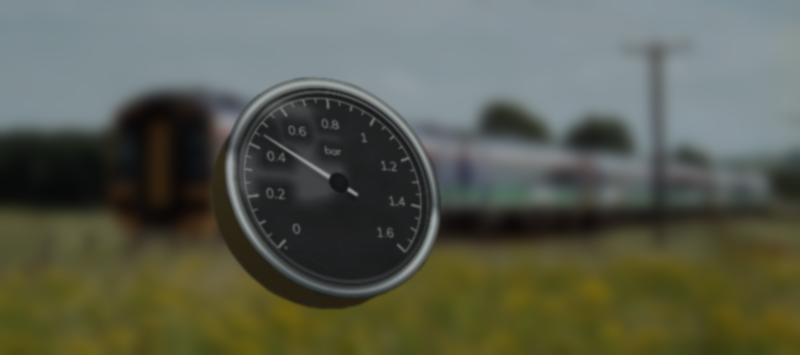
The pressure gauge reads 0.45 bar
